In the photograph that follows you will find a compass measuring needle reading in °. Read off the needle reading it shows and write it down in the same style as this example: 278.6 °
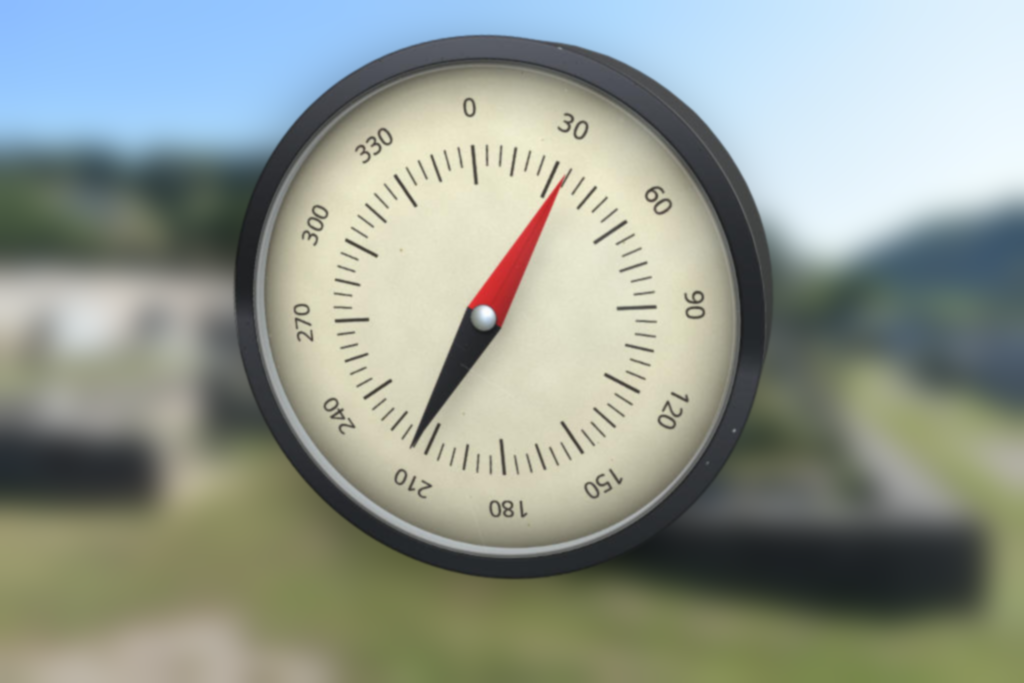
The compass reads 35 °
